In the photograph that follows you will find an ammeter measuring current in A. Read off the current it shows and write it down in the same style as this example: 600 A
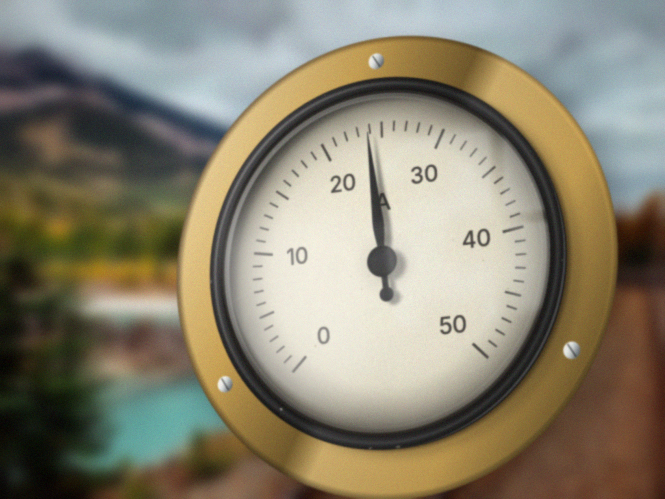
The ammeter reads 24 A
